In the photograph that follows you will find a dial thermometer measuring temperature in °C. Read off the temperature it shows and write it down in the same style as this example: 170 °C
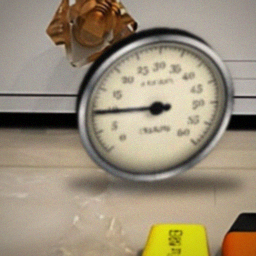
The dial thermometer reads 10 °C
